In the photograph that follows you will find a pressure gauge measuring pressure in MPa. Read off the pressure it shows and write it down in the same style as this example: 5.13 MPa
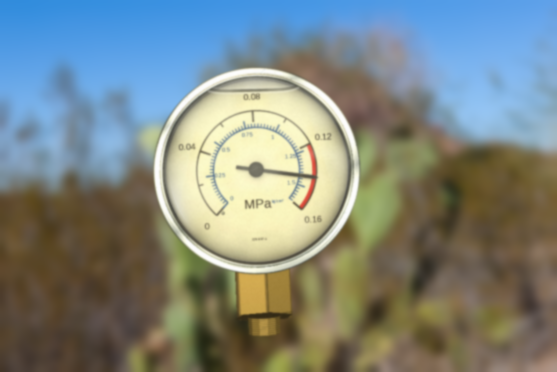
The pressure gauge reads 0.14 MPa
